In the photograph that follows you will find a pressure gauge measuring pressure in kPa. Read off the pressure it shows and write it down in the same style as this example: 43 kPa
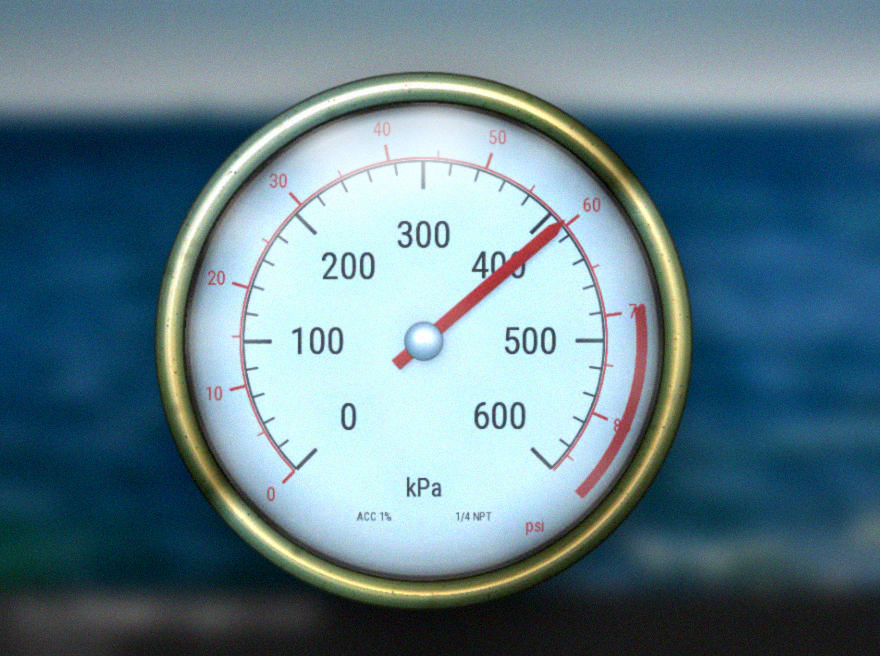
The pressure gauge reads 410 kPa
